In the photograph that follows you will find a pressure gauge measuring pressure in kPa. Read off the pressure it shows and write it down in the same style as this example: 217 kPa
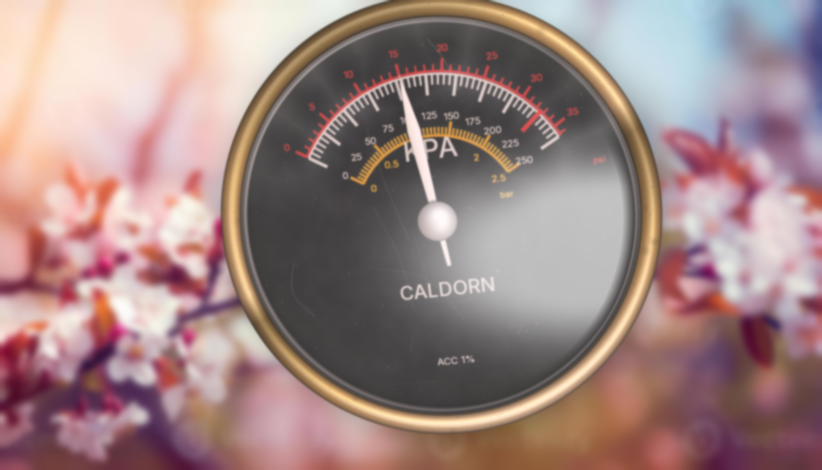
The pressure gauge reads 105 kPa
